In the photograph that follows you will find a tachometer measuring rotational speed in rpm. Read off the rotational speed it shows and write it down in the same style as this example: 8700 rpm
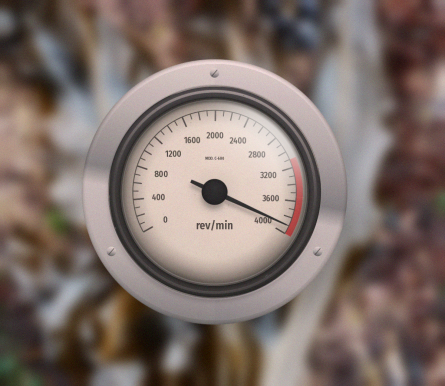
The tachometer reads 3900 rpm
